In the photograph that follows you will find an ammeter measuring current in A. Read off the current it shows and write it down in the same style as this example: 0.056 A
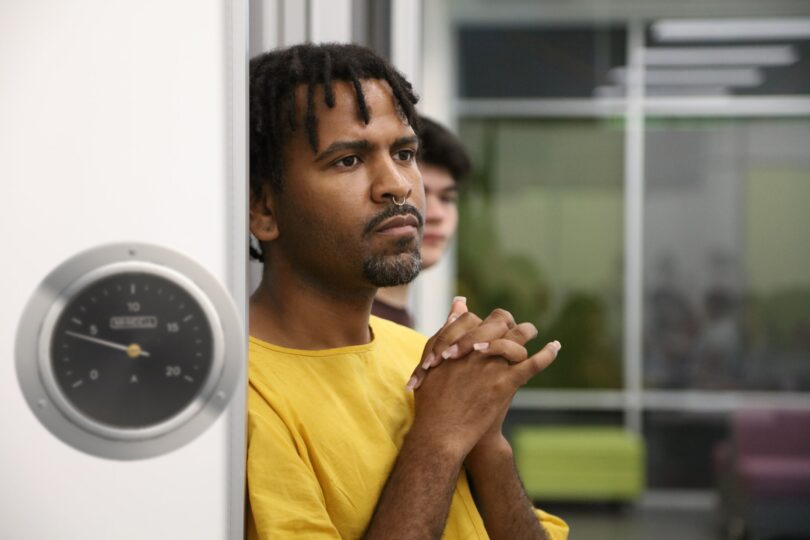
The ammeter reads 4 A
